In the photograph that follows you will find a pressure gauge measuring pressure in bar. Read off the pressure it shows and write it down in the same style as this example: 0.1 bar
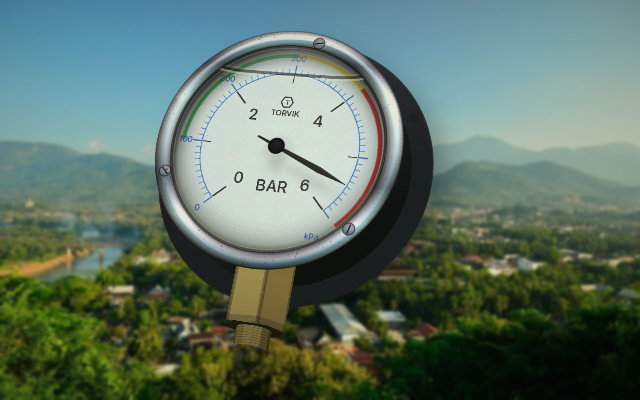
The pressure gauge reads 5.5 bar
